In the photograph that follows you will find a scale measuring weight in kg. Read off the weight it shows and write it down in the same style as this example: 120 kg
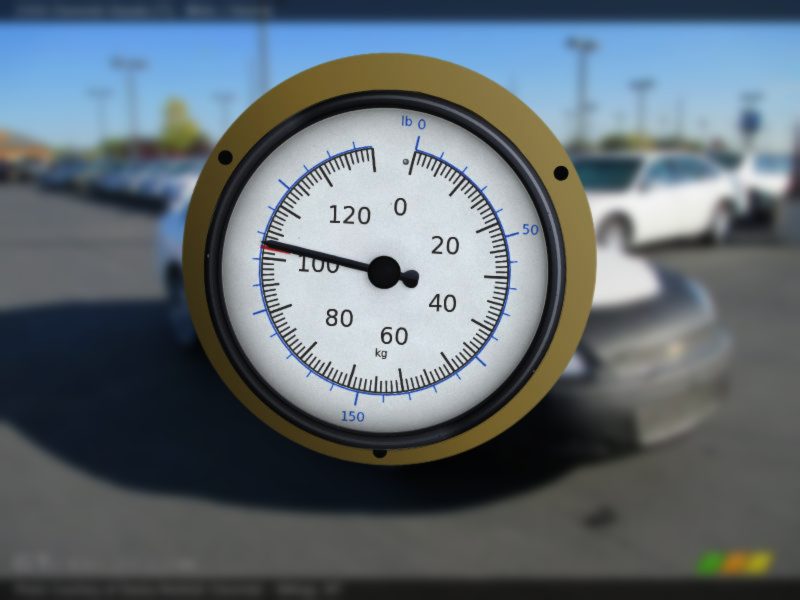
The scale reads 103 kg
